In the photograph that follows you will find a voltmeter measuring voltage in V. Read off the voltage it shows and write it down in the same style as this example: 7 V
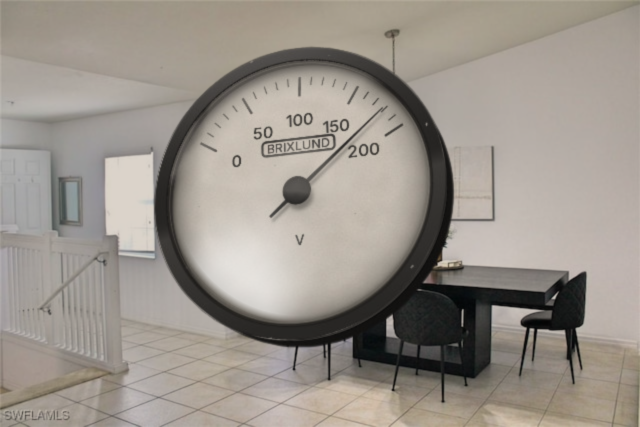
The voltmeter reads 180 V
